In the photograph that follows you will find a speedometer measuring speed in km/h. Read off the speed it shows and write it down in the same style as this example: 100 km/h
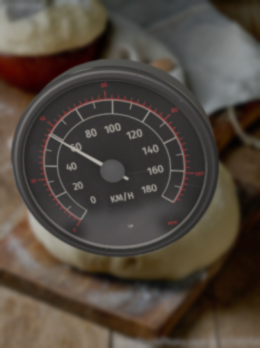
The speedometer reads 60 km/h
